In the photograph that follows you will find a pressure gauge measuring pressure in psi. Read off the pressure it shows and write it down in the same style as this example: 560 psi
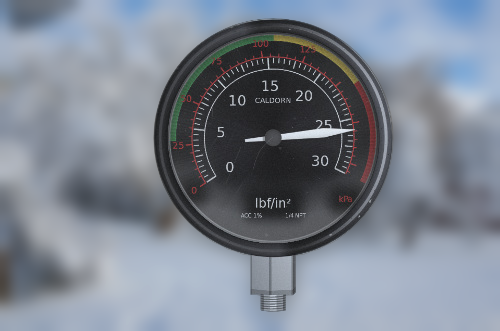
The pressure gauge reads 26 psi
